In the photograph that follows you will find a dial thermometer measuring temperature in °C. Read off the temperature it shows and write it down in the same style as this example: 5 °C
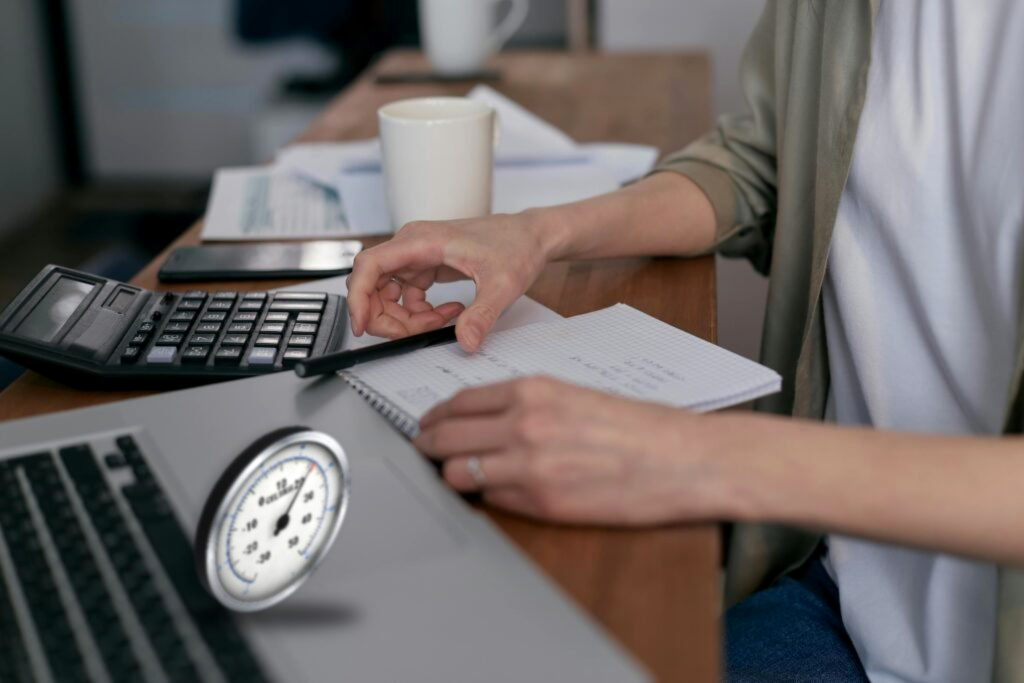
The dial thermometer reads 20 °C
